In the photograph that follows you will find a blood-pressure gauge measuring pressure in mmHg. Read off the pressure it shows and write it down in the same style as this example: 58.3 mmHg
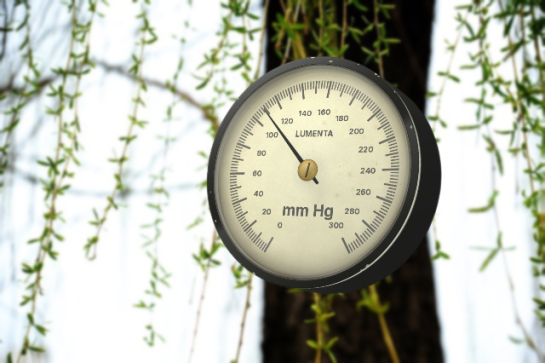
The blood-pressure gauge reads 110 mmHg
